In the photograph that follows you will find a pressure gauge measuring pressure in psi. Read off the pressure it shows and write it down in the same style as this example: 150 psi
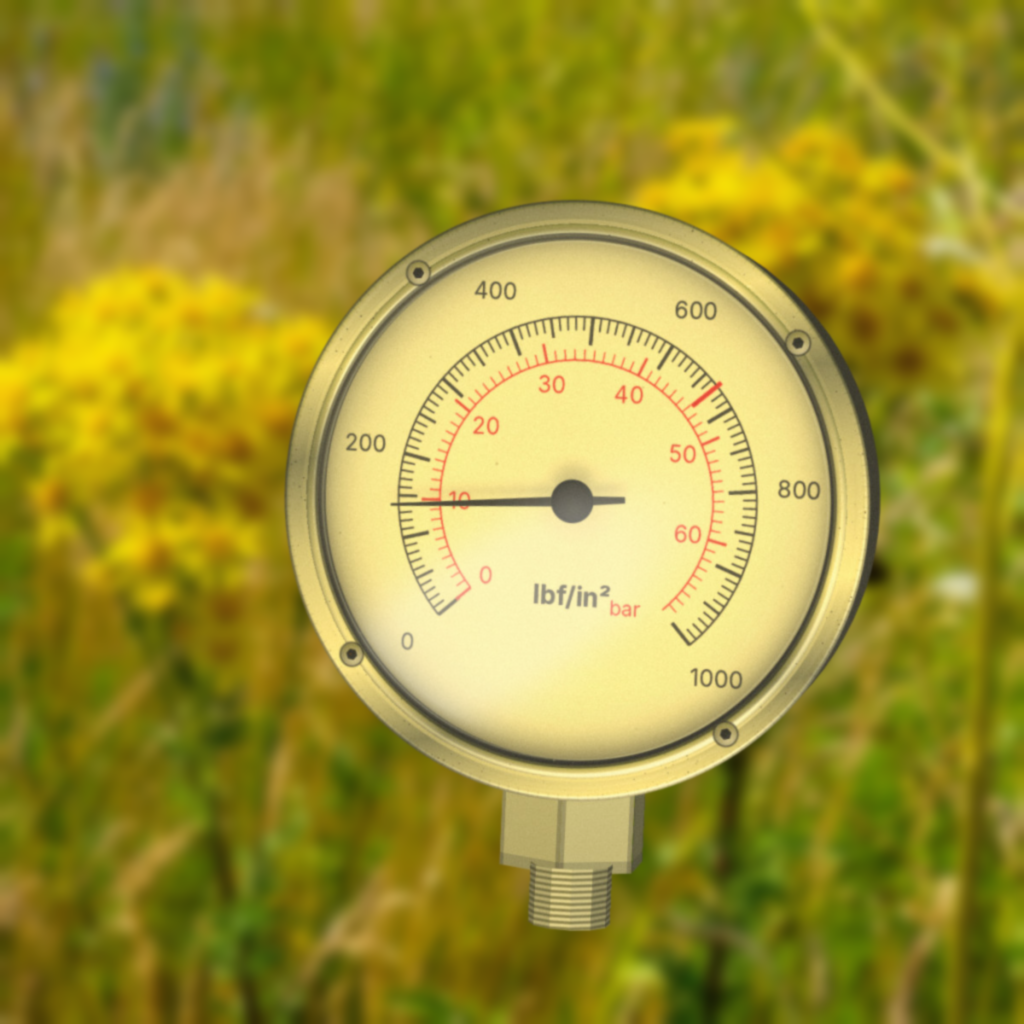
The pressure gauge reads 140 psi
